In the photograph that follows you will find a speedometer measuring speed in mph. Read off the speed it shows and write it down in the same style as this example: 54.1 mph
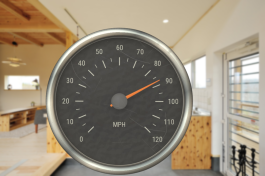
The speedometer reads 87.5 mph
